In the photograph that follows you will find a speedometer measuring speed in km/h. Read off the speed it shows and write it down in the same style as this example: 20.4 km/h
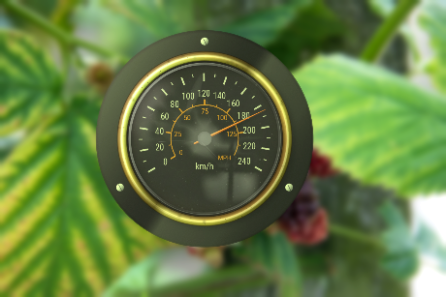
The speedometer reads 185 km/h
